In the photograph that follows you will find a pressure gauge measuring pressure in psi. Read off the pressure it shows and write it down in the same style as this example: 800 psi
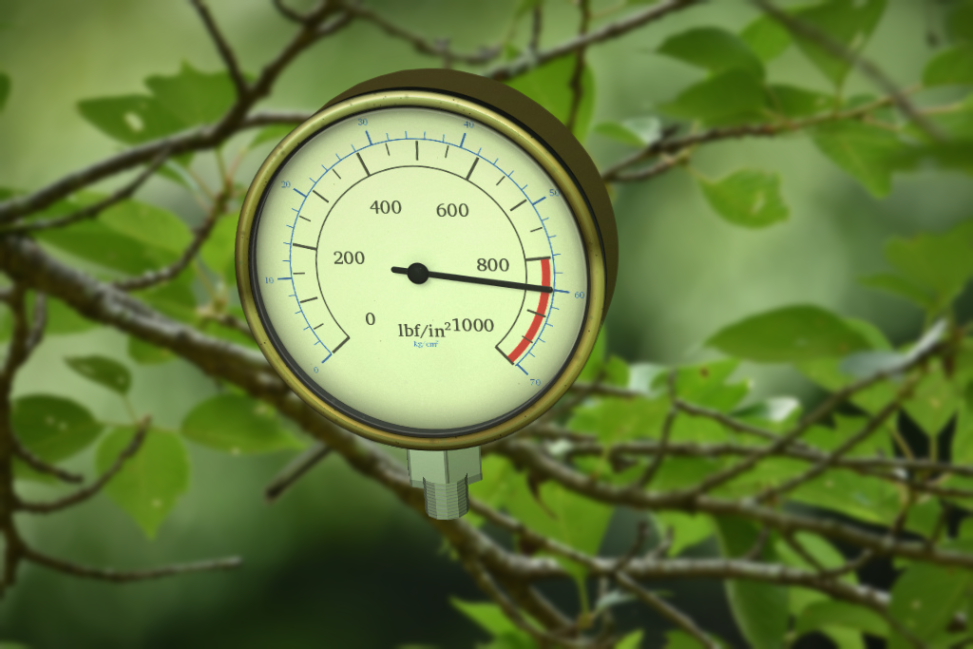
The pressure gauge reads 850 psi
